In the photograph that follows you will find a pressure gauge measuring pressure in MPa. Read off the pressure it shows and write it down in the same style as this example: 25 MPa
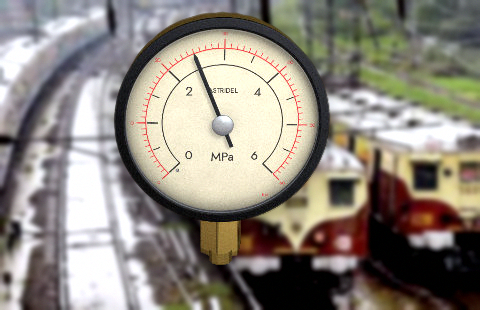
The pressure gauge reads 2.5 MPa
